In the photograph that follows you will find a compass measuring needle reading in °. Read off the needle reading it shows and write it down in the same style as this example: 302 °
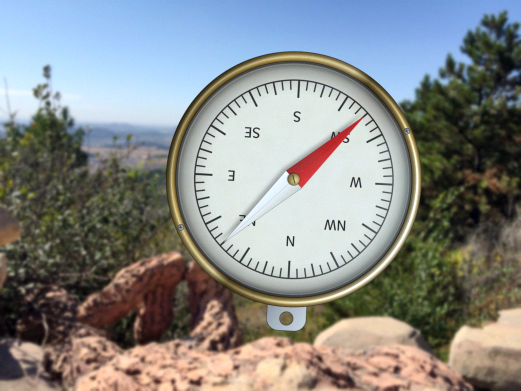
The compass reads 225 °
